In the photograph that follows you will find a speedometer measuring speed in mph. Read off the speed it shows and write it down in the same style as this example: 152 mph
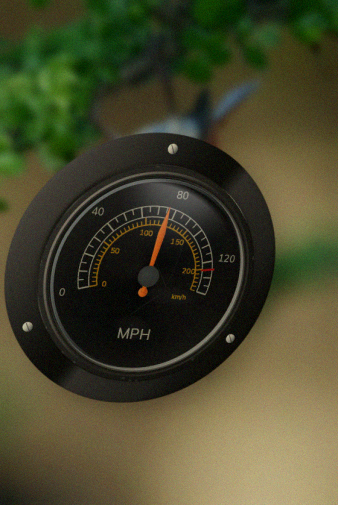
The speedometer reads 75 mph
